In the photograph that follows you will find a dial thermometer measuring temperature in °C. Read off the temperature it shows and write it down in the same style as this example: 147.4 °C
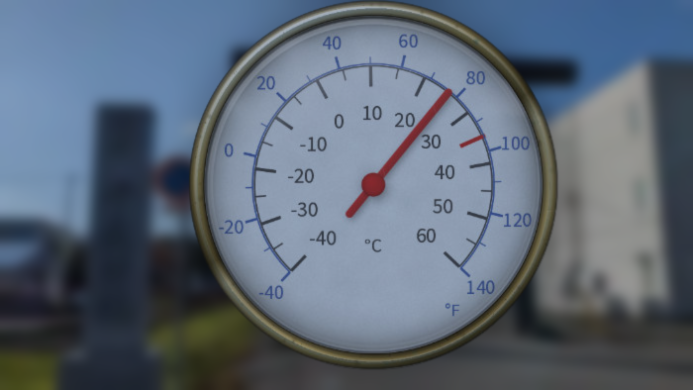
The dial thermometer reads 25 °C
